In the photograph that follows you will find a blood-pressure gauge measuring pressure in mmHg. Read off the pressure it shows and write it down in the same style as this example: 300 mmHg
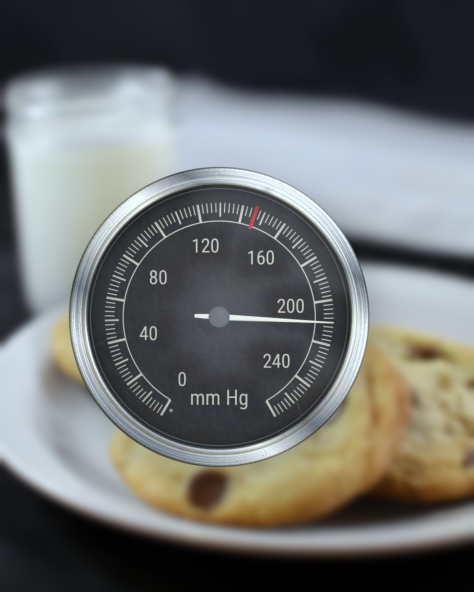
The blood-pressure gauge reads 210 mmHg
